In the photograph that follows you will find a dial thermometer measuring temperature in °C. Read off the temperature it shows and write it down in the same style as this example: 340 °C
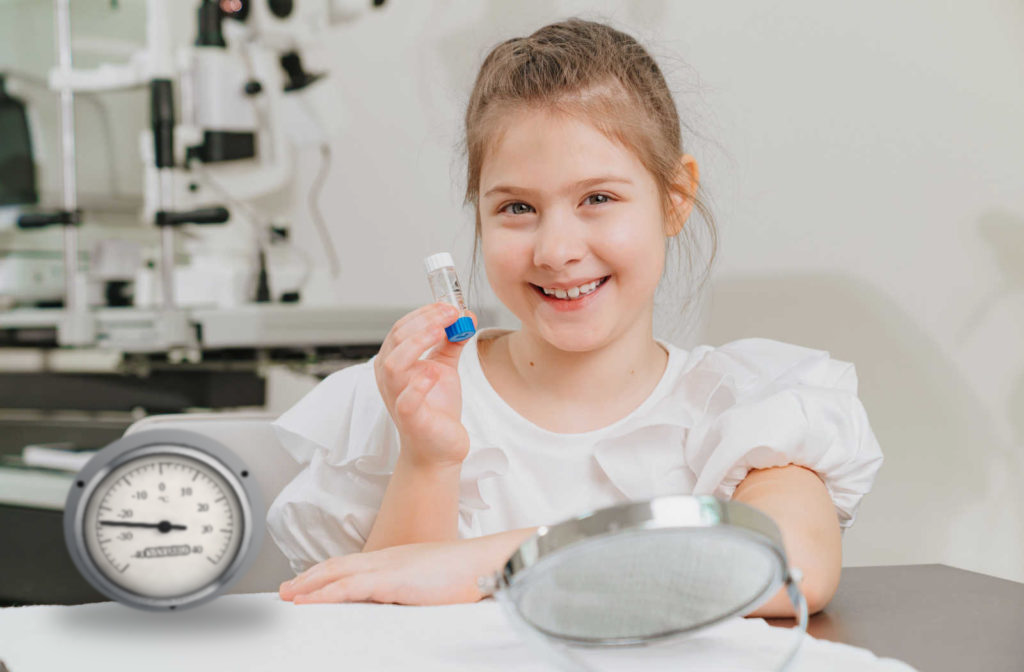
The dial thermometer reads -24 °C
